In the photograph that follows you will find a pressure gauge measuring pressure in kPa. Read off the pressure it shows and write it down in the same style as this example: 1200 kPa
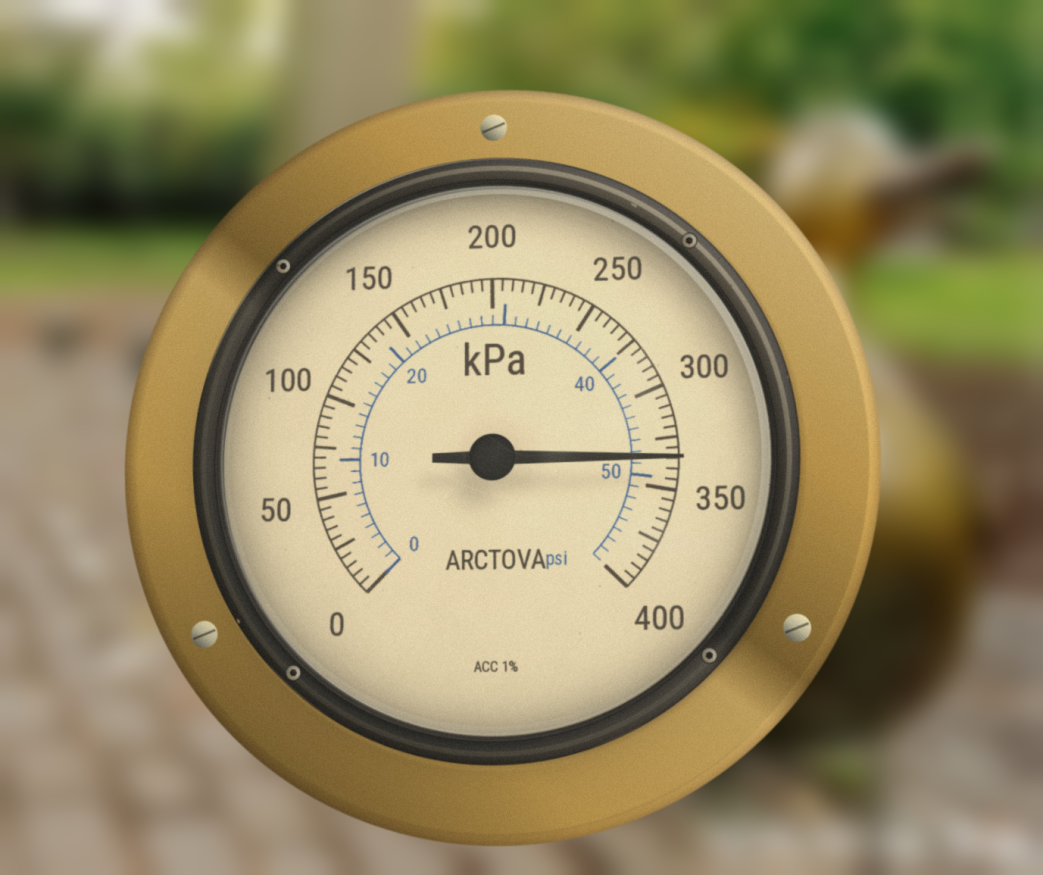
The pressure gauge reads 335 kPa
